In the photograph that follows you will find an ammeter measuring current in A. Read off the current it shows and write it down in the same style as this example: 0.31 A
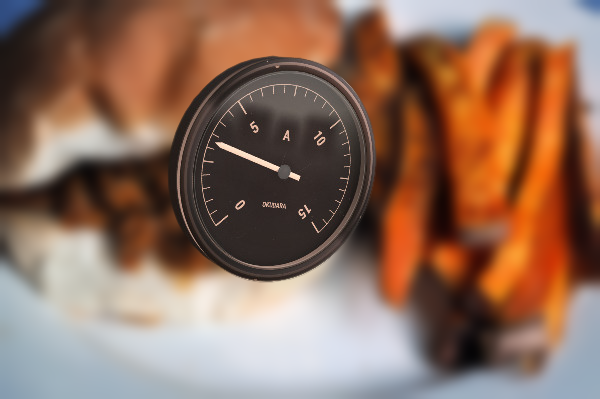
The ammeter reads 3.25 A
